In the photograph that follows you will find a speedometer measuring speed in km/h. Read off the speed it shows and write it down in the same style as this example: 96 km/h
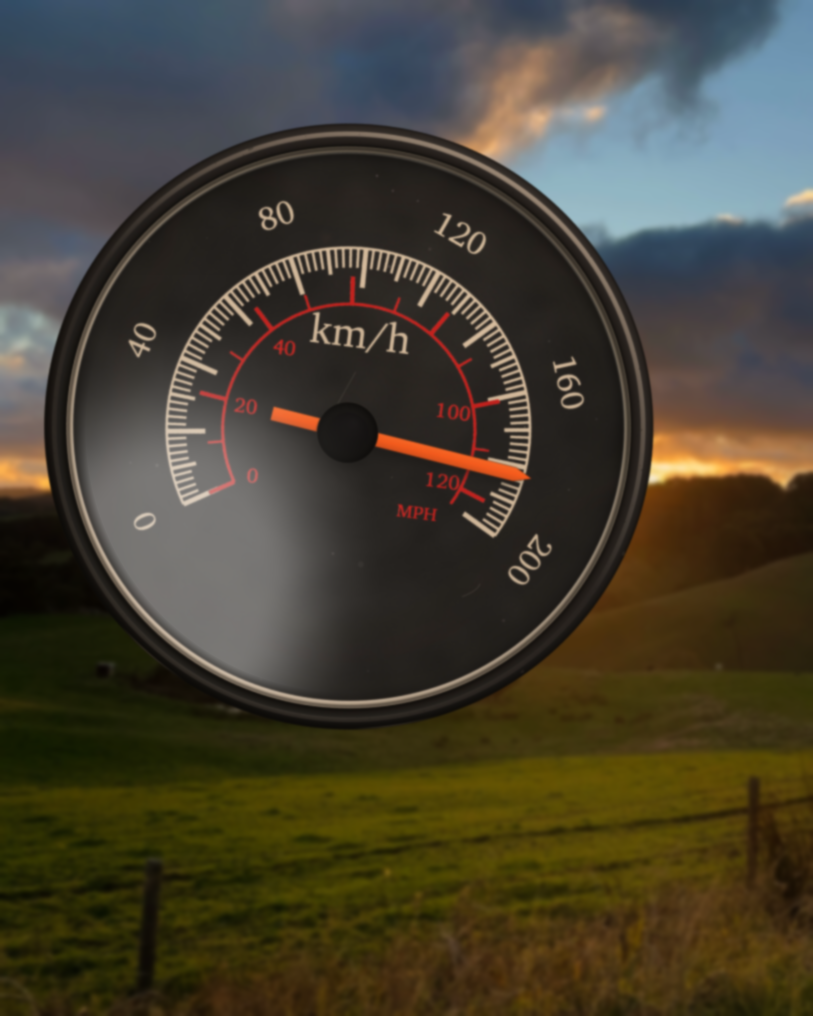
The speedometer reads 182 km/h
